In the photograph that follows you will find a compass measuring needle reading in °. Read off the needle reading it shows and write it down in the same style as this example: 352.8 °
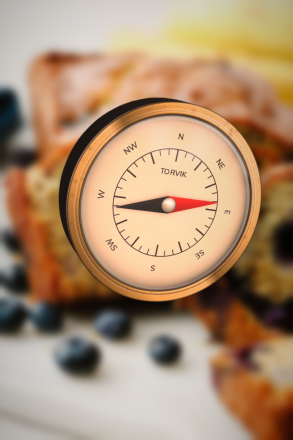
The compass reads 80 °
